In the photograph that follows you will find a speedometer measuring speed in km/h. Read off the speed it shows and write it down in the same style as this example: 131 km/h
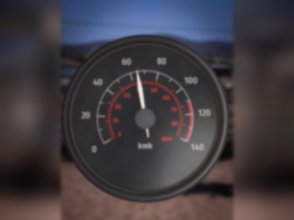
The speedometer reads 65 km/h
